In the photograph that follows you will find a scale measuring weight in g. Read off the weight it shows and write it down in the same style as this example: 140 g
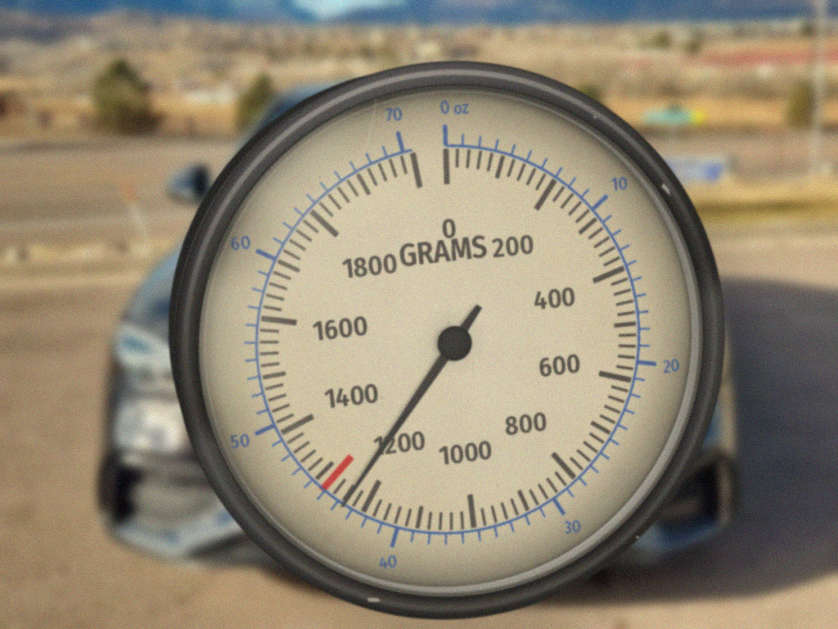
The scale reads 1240 g
